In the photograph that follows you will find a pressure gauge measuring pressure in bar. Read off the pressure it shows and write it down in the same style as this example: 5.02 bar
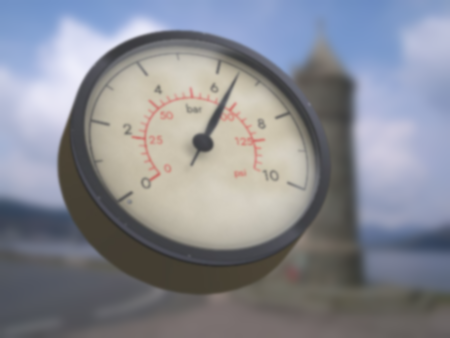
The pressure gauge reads 6.5 bar
